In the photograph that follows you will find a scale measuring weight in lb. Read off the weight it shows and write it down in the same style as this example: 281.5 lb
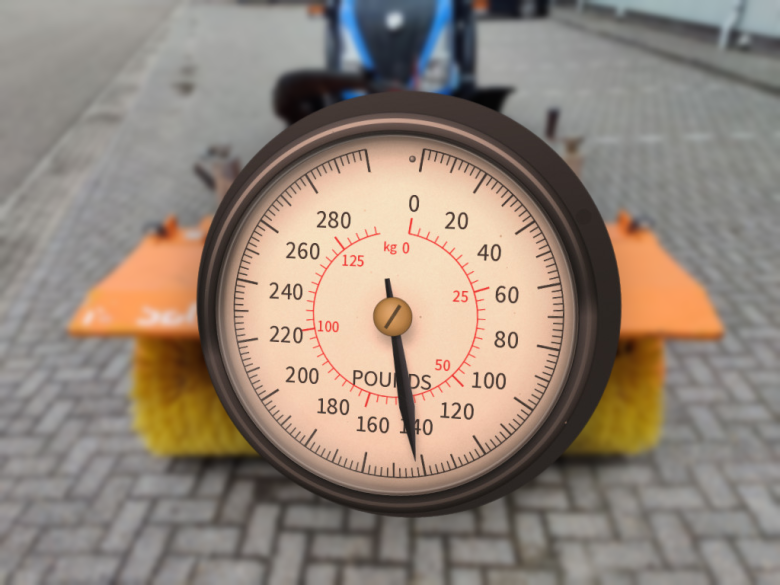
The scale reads 142 lb
